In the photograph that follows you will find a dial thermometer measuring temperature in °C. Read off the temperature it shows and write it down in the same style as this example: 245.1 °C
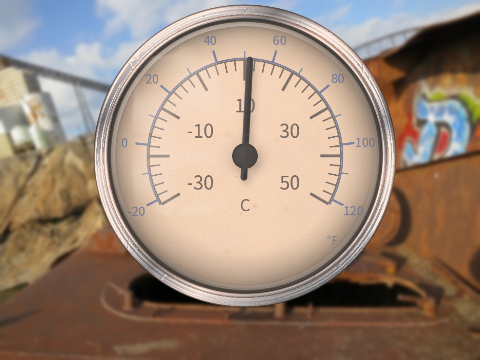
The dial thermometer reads 11 °C
